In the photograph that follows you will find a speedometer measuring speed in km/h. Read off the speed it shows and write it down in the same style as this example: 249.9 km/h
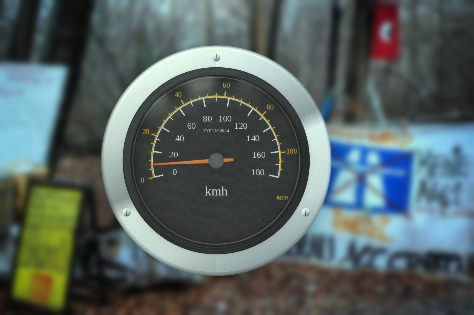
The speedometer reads 10 km/h
